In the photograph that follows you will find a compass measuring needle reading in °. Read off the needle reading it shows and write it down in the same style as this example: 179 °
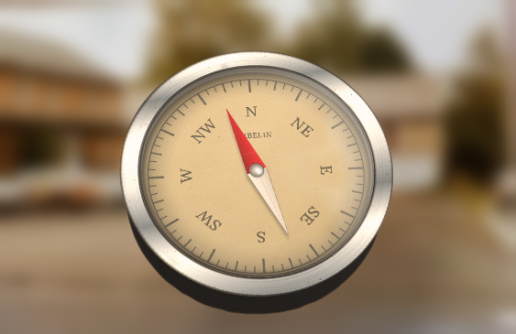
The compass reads 340 °
